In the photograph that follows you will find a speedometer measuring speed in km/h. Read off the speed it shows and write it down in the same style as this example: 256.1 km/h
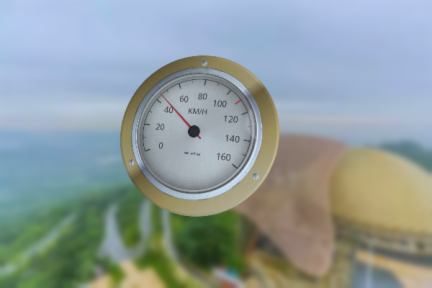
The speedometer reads 45 km/h
